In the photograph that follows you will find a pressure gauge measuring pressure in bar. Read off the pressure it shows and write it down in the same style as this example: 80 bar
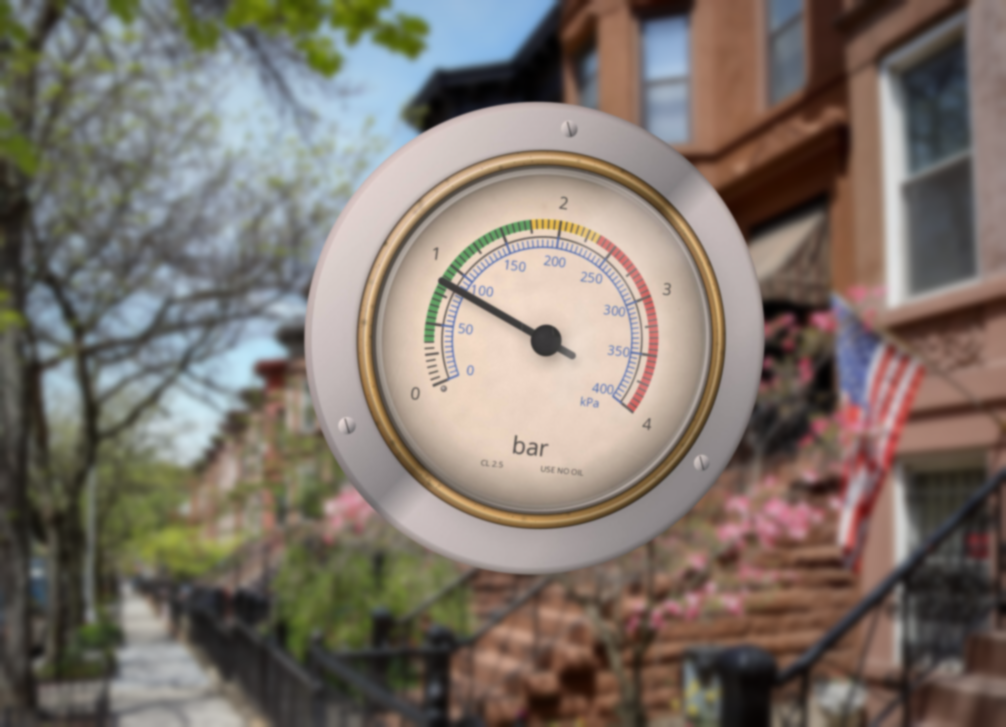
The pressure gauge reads 0.85 bar
